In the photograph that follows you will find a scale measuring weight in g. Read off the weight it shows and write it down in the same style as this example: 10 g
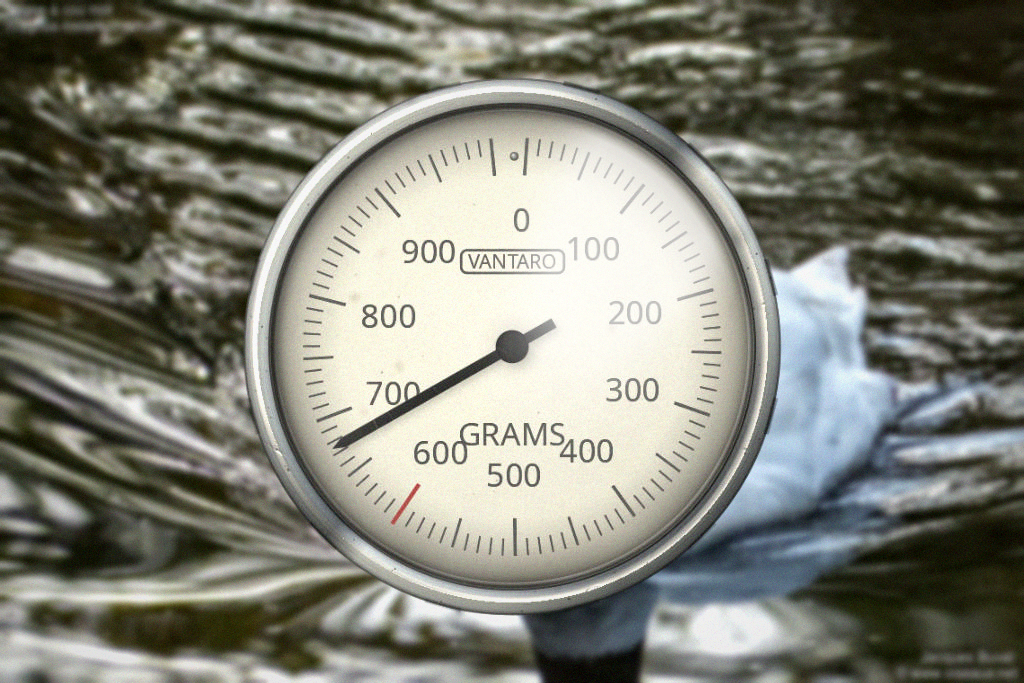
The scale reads 675 g
